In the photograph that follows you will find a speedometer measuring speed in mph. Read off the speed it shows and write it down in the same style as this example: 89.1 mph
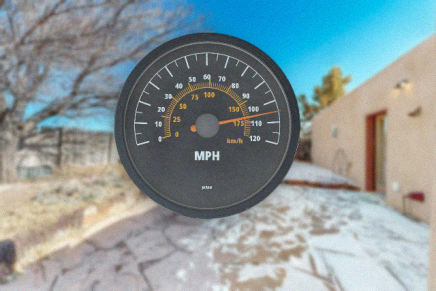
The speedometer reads 105 mph
